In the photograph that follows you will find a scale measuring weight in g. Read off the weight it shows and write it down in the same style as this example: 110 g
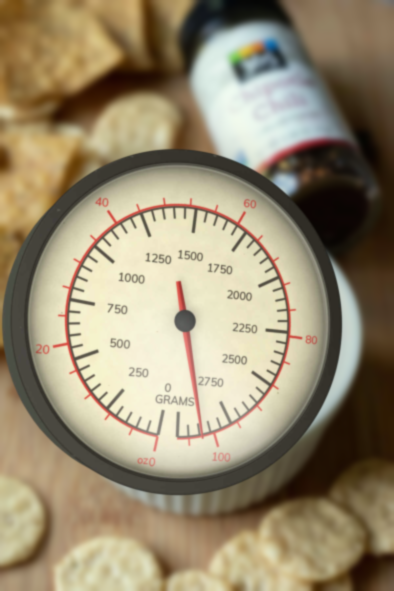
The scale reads 2900 g
